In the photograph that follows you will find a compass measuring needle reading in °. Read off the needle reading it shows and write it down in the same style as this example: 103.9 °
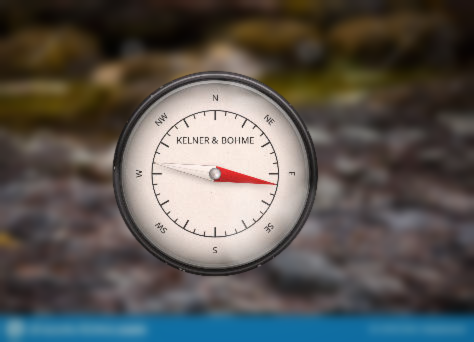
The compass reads 100 °
